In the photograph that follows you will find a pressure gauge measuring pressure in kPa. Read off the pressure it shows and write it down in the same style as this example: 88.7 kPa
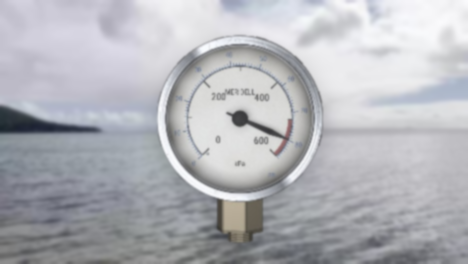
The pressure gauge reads 550 kPa
